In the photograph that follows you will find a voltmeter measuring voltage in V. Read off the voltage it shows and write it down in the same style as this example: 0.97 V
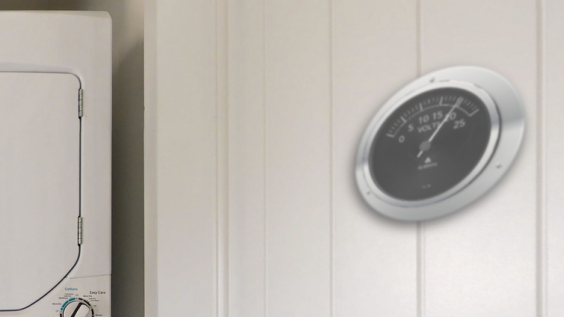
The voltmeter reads 20 V
